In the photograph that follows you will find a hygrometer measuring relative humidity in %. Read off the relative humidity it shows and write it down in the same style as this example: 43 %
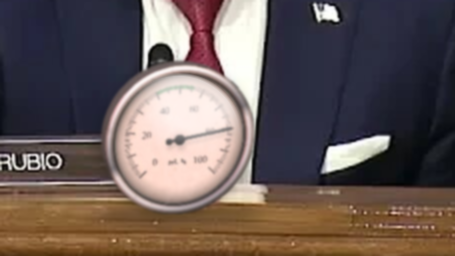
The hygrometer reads 80 %
